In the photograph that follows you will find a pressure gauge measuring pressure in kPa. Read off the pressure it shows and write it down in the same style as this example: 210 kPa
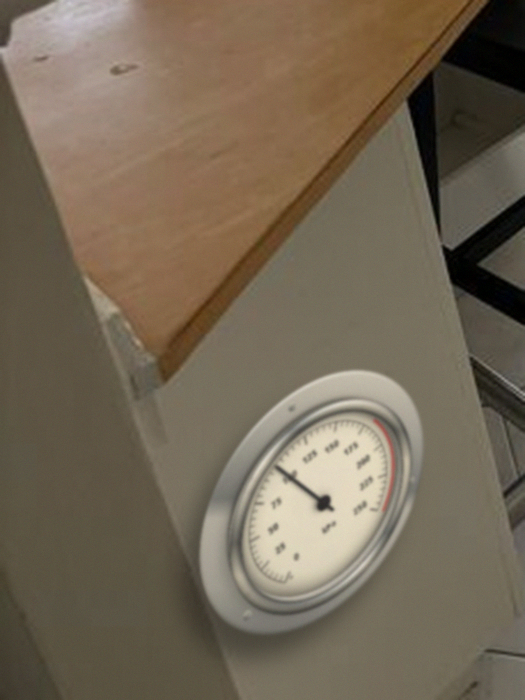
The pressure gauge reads 100 kPa
